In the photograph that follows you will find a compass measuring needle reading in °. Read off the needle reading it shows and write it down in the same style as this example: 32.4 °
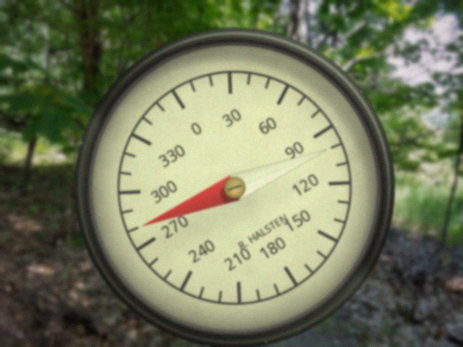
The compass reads 280 °
